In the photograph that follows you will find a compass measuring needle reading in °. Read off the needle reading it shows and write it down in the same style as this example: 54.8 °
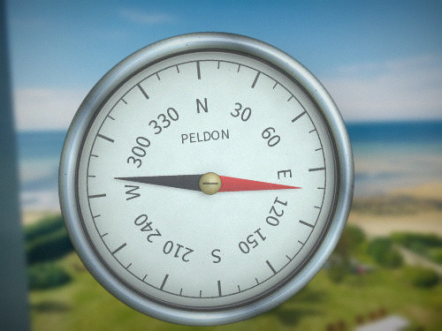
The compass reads 100 °
